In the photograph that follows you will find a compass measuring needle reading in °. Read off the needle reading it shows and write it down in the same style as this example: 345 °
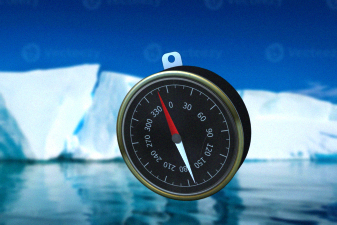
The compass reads 350 °
